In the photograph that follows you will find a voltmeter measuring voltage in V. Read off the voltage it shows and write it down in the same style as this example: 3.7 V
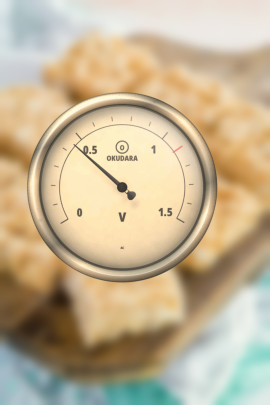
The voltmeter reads 0.45 V
